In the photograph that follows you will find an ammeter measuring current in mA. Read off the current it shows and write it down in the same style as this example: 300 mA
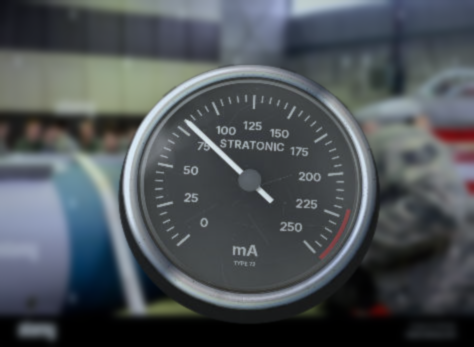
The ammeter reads 80 mA
